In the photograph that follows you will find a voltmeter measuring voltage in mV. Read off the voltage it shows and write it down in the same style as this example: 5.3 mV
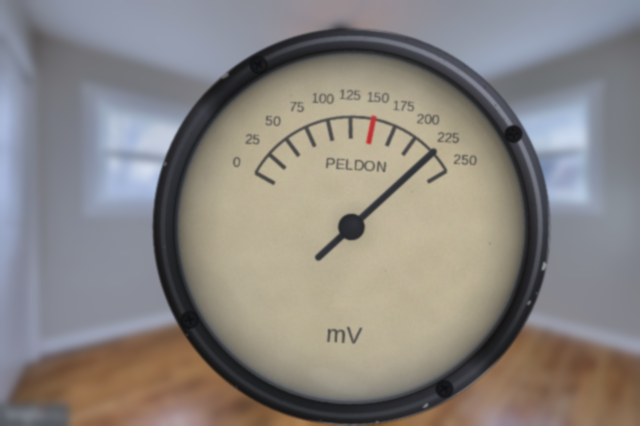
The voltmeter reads 225 mV
